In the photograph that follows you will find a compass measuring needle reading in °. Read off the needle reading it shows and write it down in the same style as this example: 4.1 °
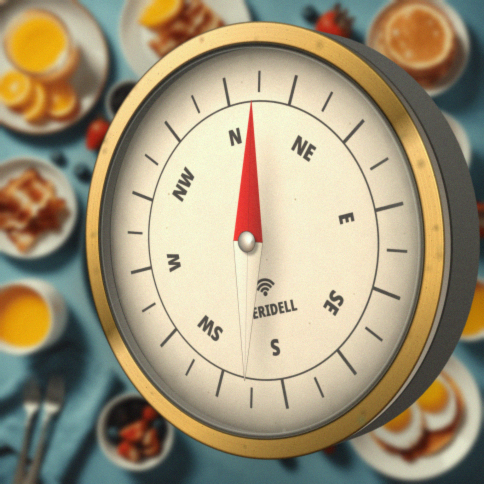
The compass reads 15 °
